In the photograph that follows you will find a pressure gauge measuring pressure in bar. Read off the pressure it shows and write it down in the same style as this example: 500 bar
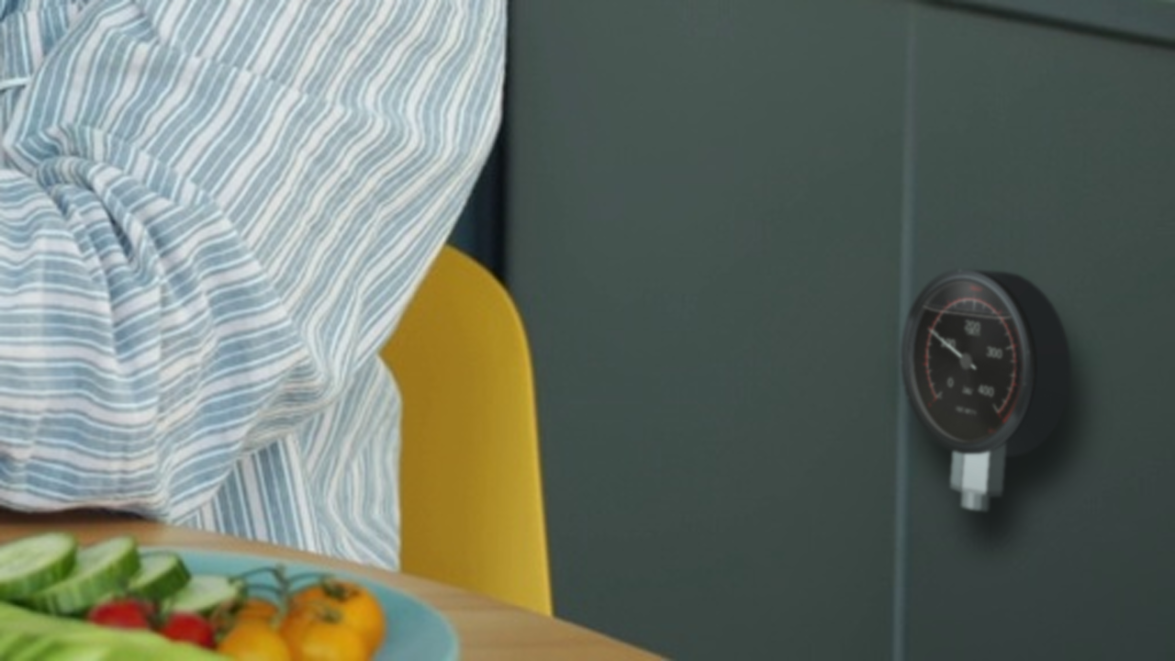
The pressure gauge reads 100 bar
